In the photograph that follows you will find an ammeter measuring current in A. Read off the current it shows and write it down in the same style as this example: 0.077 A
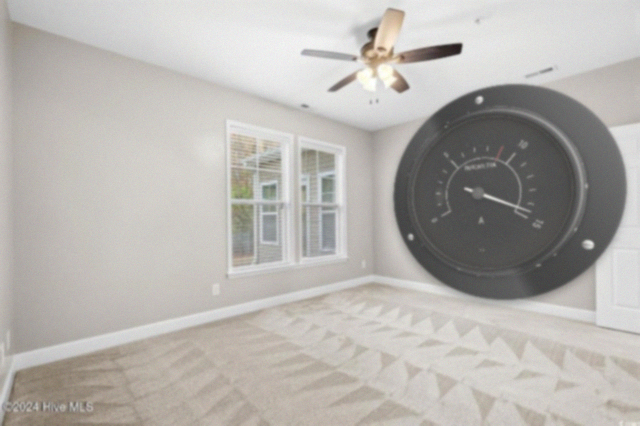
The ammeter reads 14.5 A
